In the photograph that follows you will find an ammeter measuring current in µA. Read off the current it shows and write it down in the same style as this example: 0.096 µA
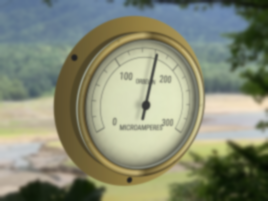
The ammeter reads 160 µA
